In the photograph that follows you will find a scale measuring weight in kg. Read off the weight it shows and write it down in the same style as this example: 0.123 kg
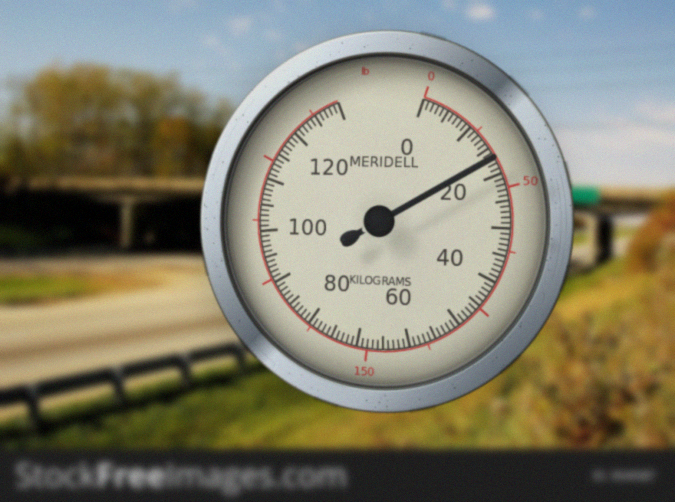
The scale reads 17 kg
